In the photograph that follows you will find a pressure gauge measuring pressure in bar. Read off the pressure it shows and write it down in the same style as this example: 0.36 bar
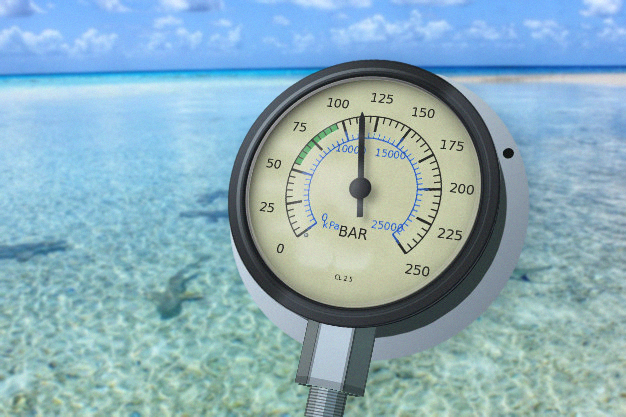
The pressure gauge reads 115 bar
